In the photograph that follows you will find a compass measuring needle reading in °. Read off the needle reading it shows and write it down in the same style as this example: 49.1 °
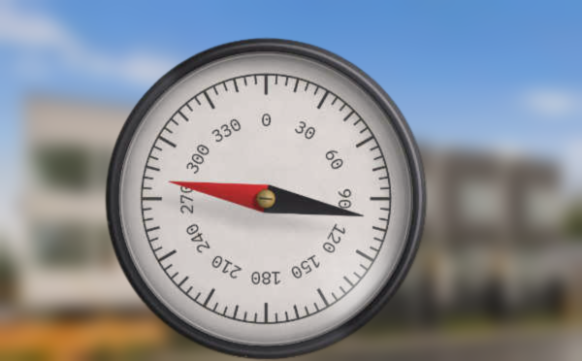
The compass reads 280 °
